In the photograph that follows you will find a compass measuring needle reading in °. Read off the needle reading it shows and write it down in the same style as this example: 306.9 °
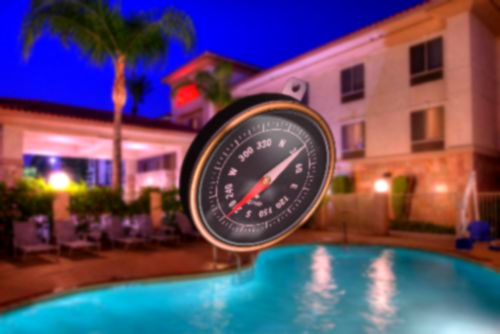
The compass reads 210 °
